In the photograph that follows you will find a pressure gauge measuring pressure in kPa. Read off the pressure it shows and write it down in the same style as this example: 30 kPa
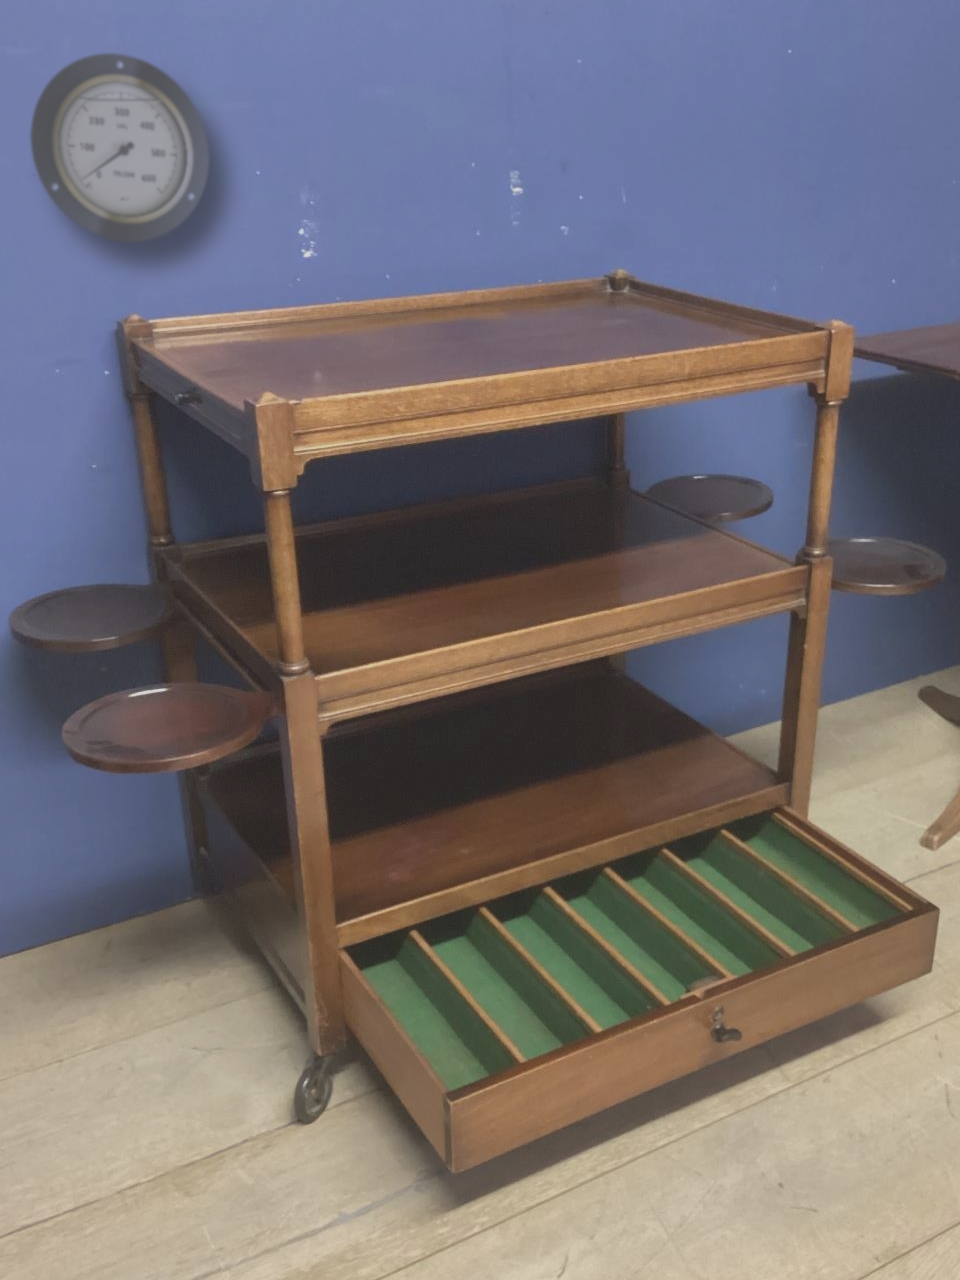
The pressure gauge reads 20 kPa
